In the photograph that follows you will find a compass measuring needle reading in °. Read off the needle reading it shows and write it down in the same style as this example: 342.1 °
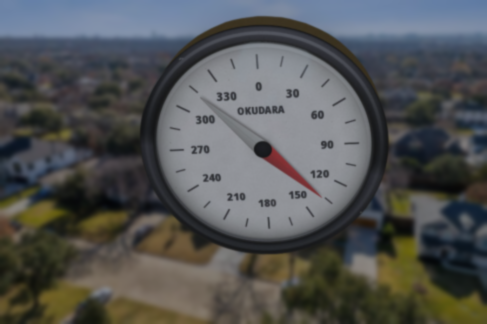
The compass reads 135 °
